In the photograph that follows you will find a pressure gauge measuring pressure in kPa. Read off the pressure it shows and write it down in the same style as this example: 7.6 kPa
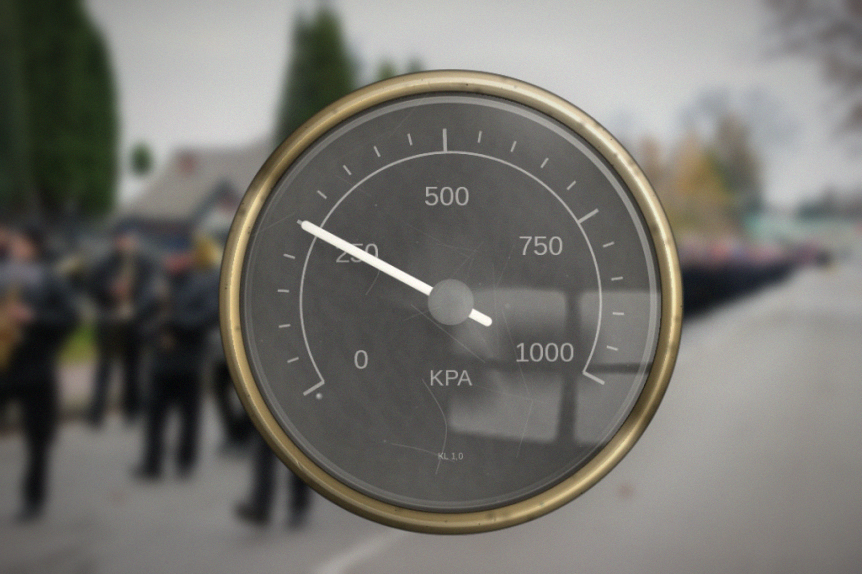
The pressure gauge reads 250 kPa
